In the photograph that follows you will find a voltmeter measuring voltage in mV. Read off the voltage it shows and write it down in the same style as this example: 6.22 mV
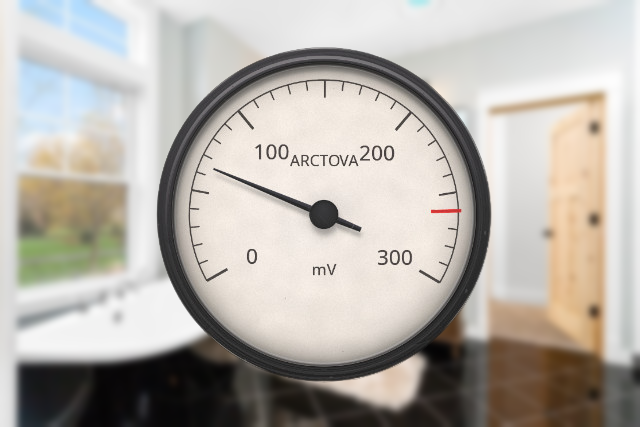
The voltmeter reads 65 mV
